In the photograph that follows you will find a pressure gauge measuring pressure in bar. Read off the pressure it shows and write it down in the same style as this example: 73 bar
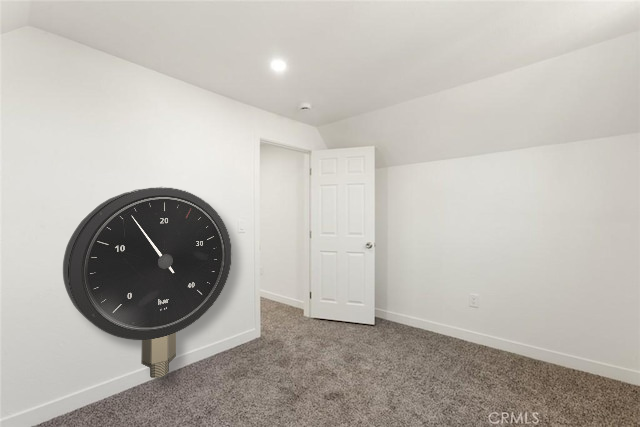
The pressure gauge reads 15 bar
